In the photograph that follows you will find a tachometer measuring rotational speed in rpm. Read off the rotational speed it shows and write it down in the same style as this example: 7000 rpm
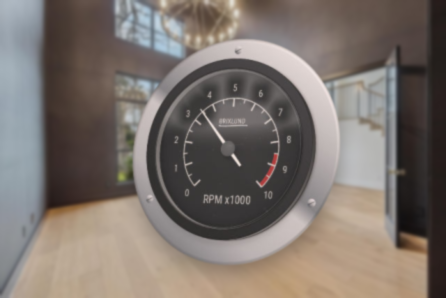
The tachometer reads 3500 rpm
